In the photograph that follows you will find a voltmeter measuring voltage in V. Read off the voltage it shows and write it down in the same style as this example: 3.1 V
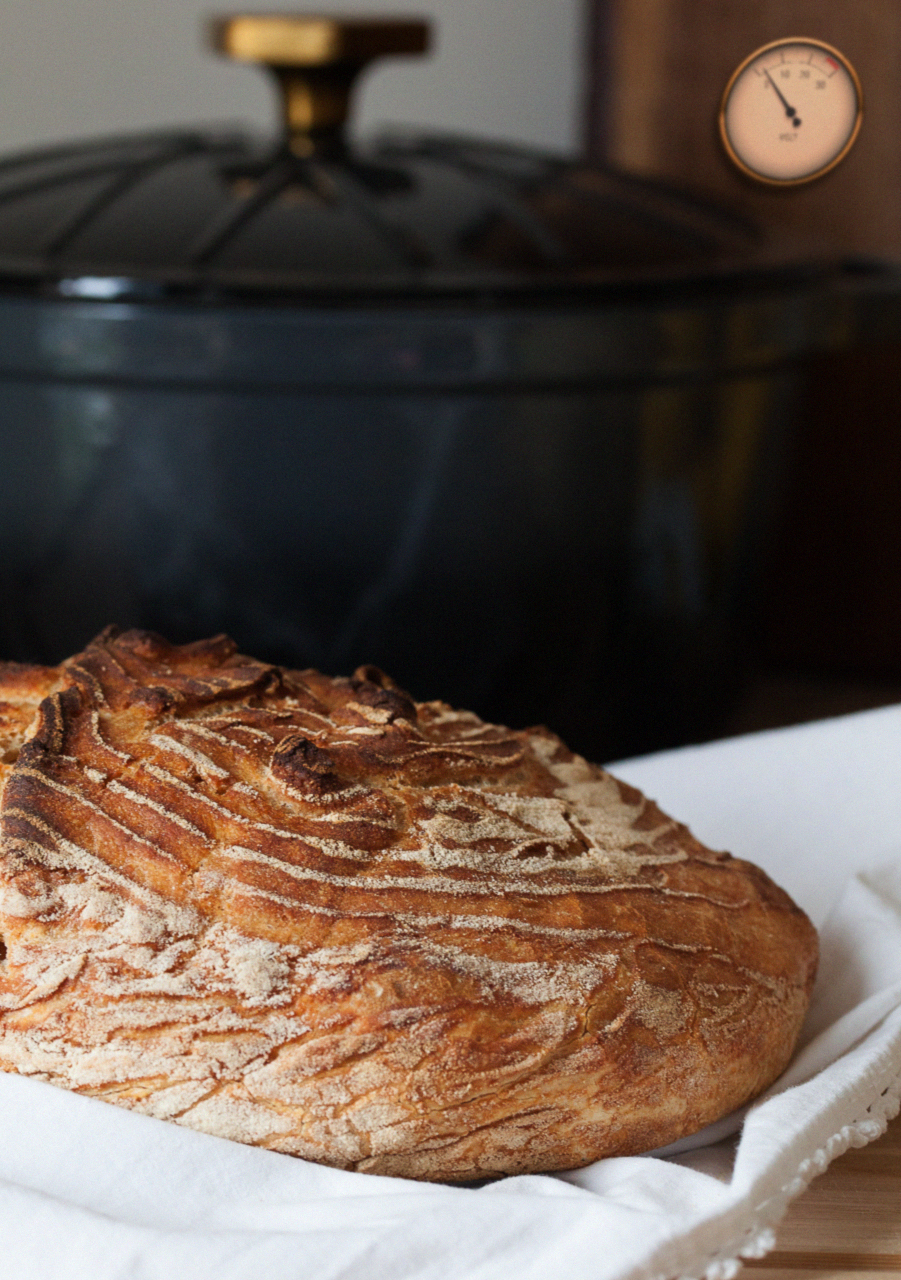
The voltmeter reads 2.5 V
